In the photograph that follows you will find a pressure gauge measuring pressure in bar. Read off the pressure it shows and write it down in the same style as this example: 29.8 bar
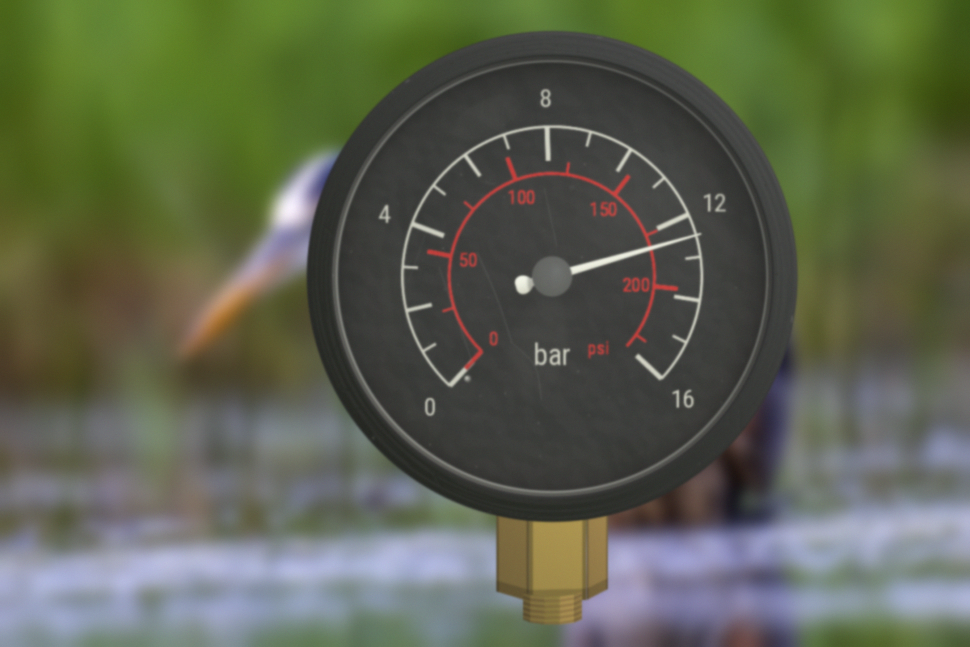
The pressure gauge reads 12.5 bar
